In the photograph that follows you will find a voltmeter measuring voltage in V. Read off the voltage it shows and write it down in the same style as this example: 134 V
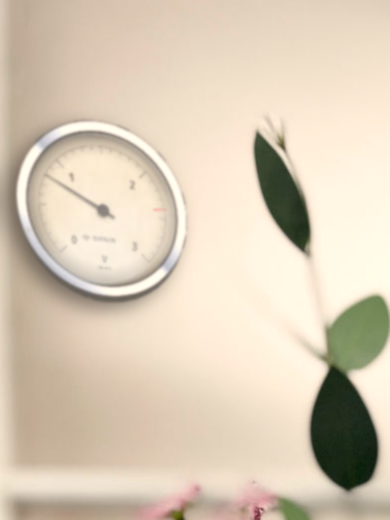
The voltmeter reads 0.8 V
